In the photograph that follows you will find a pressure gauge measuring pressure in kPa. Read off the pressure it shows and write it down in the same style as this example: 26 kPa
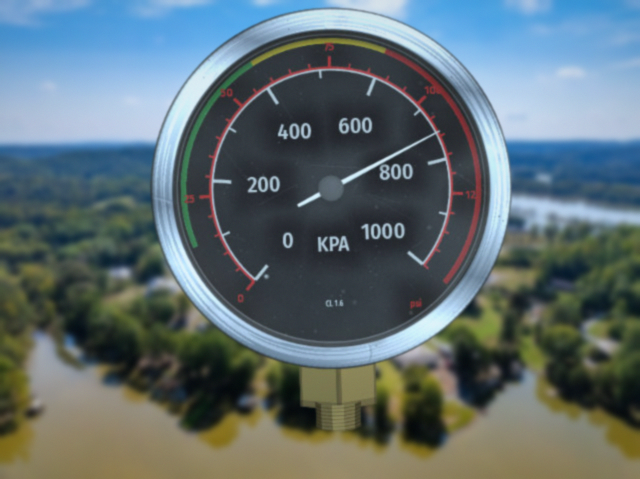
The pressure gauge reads 750 kPa
